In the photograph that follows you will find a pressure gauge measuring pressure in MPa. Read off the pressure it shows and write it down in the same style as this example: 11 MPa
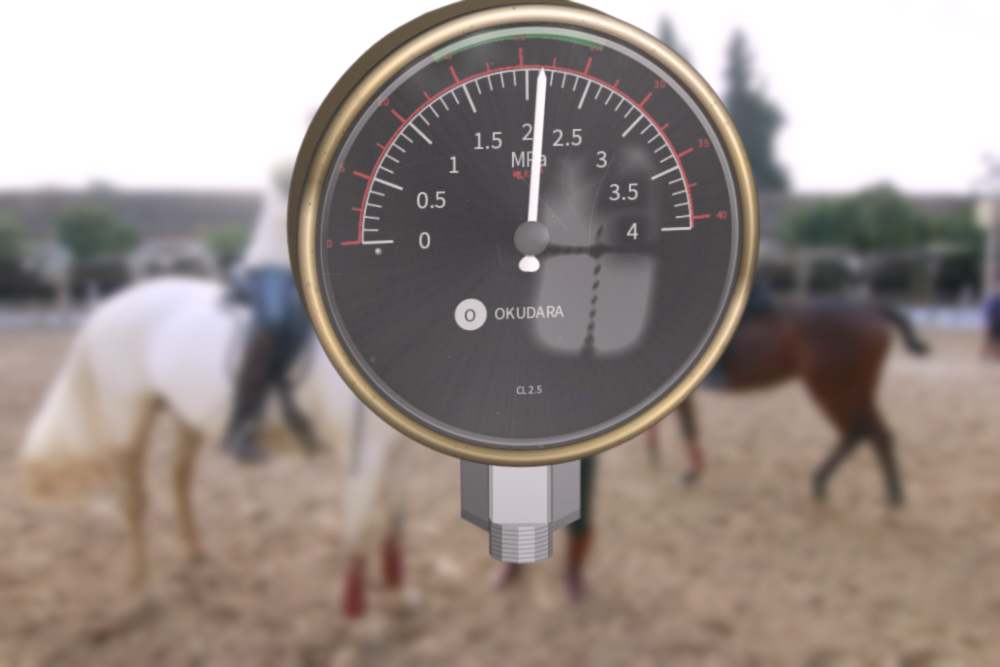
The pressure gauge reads 2.1 MPa
